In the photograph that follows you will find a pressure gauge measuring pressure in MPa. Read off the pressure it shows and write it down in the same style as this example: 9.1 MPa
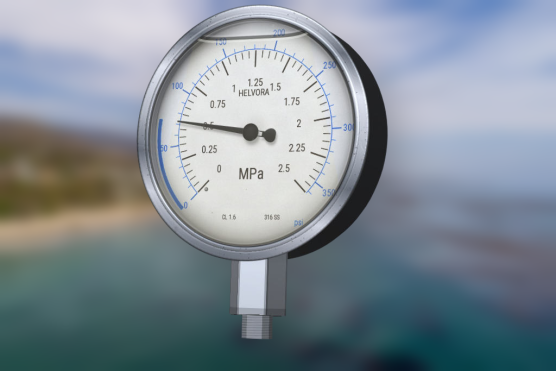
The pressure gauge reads 0.5 MPa
